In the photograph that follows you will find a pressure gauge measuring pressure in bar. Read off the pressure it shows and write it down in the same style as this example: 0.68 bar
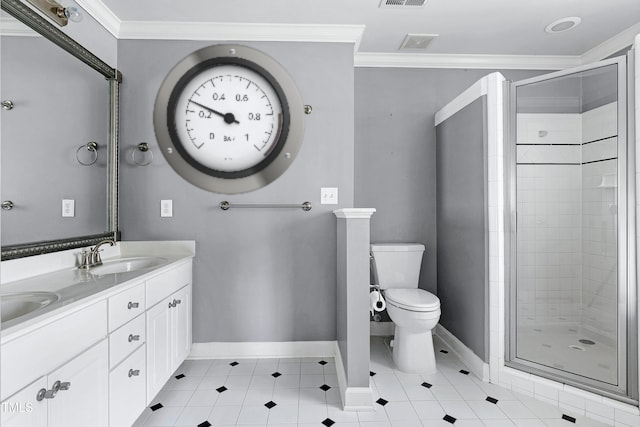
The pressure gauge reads 0.25 bar
